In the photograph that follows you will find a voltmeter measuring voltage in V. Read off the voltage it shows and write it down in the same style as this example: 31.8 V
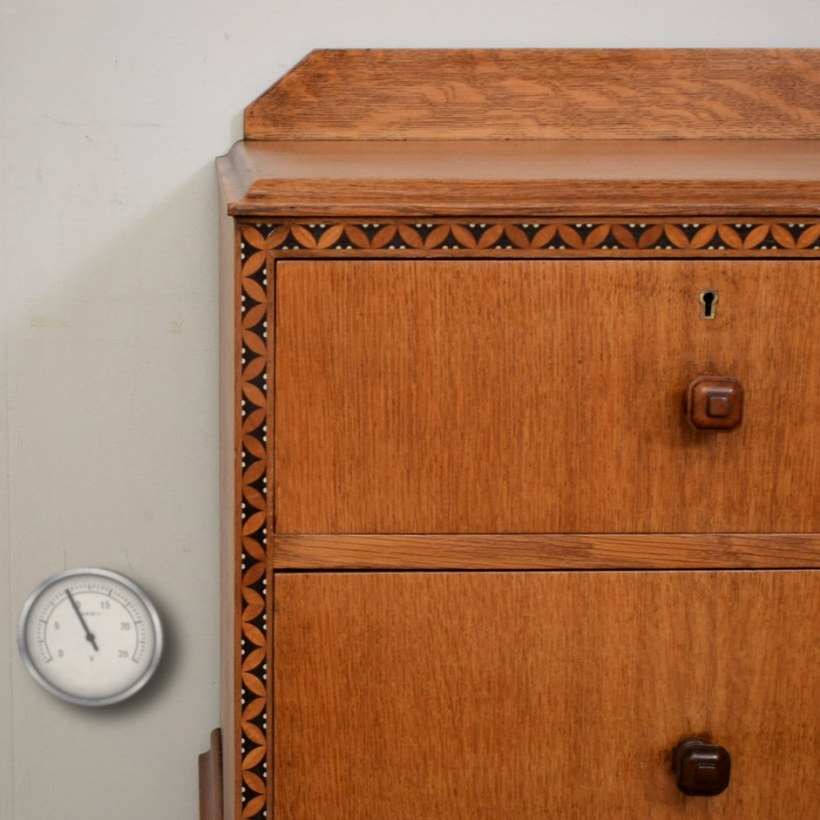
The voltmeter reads 10 V
